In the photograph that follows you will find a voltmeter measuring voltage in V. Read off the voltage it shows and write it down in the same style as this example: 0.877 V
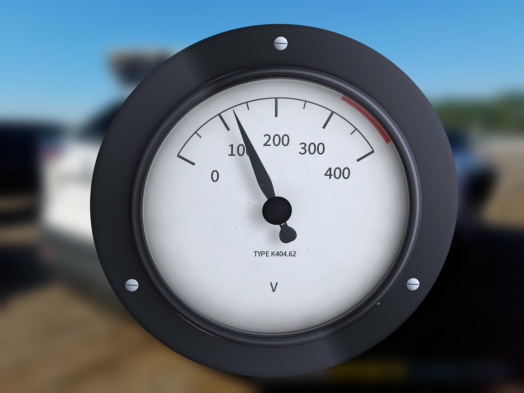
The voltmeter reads 125 V
